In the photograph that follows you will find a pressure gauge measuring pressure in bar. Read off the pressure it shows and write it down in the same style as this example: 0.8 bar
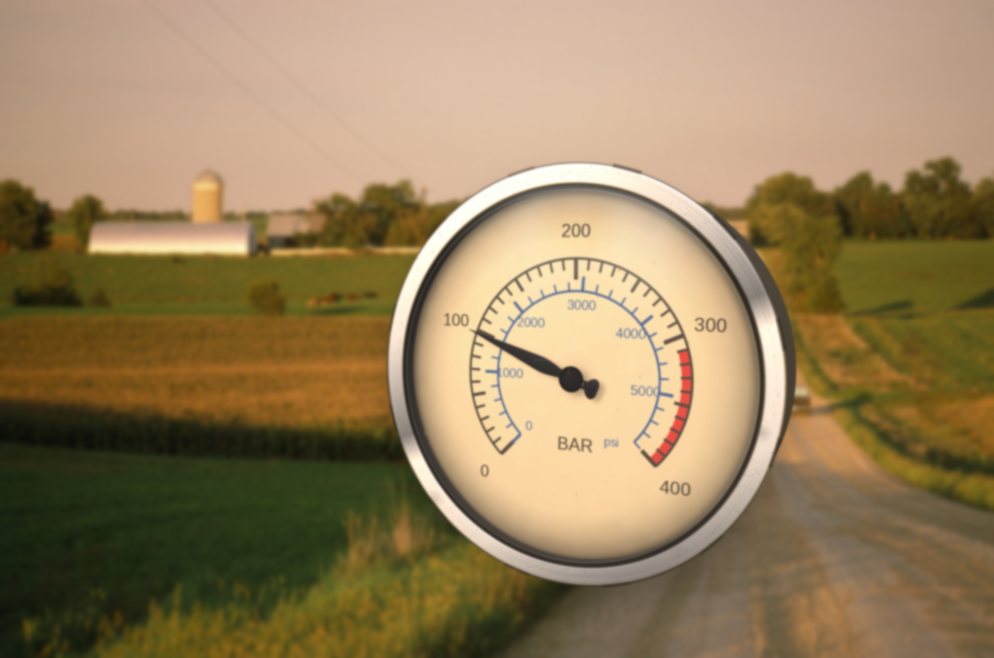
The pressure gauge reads 100 bar
